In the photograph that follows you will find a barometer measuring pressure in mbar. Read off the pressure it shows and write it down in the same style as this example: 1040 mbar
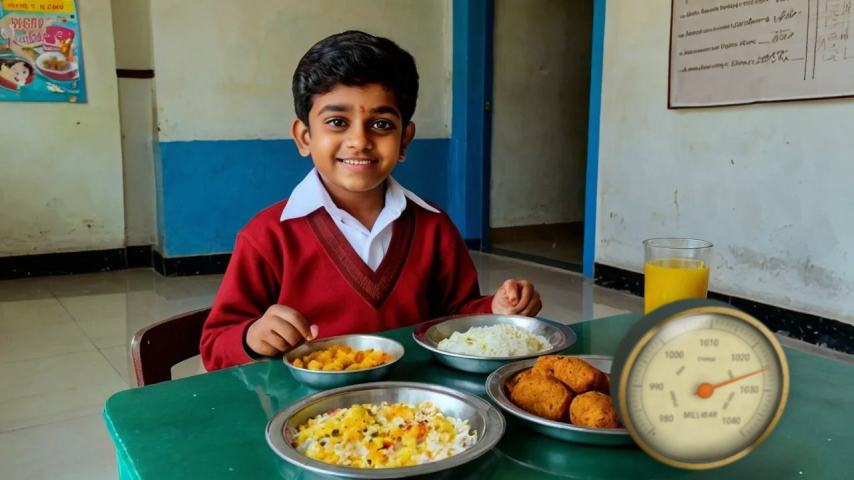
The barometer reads 1025 mbar
